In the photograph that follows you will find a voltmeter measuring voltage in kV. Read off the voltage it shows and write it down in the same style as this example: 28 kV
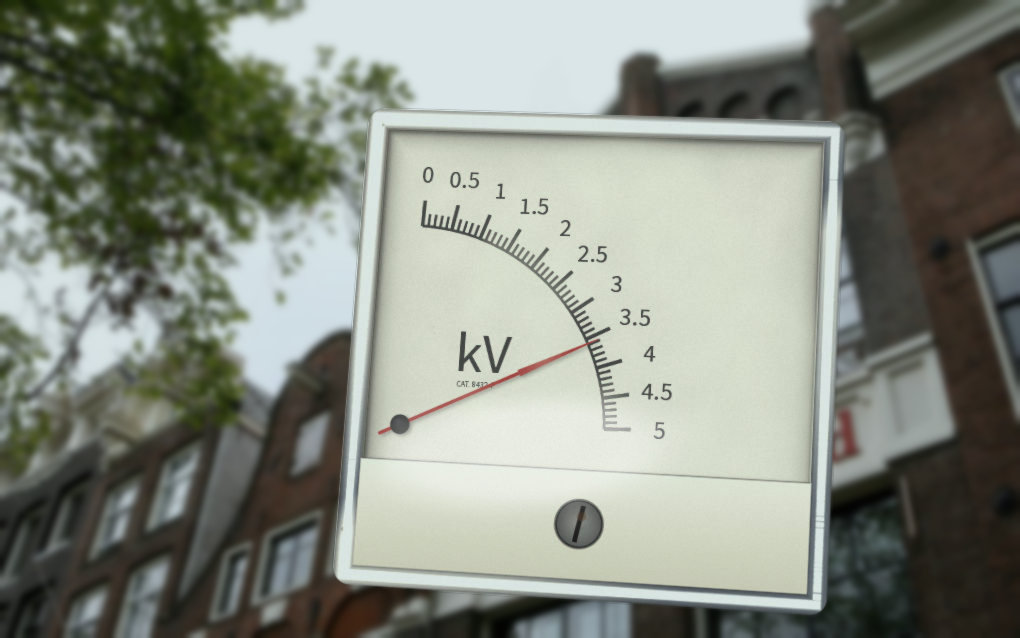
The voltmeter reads 3.6 kV
